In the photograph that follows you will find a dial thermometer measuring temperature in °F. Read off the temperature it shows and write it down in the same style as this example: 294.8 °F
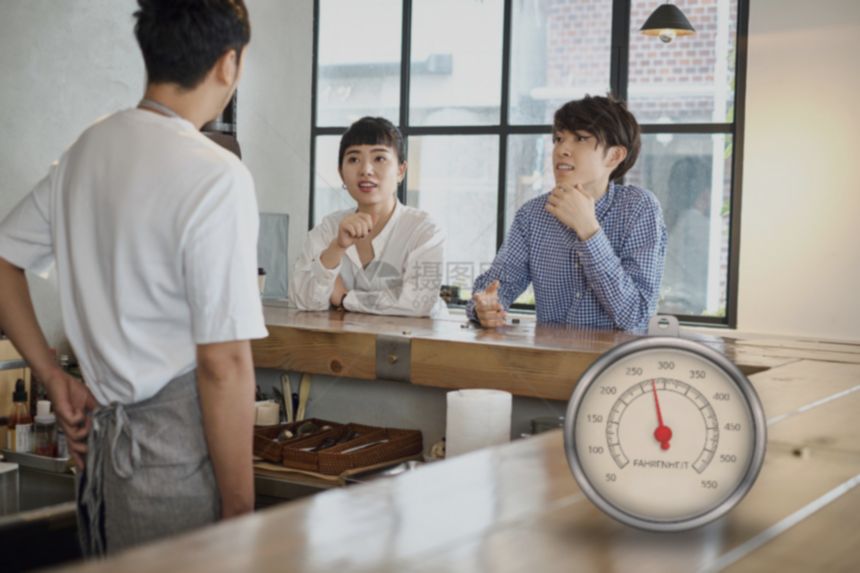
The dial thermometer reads 275 °F
